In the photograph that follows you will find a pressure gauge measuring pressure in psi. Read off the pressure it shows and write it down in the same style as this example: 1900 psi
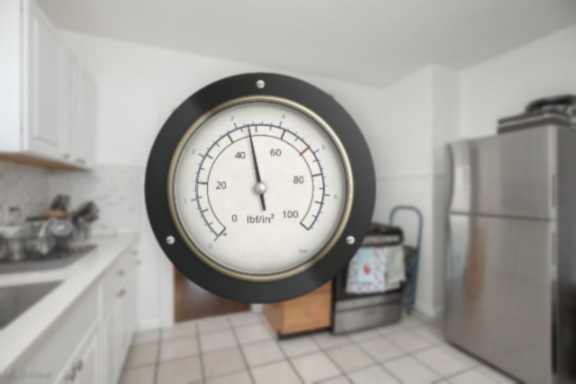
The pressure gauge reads 47.5 psi
